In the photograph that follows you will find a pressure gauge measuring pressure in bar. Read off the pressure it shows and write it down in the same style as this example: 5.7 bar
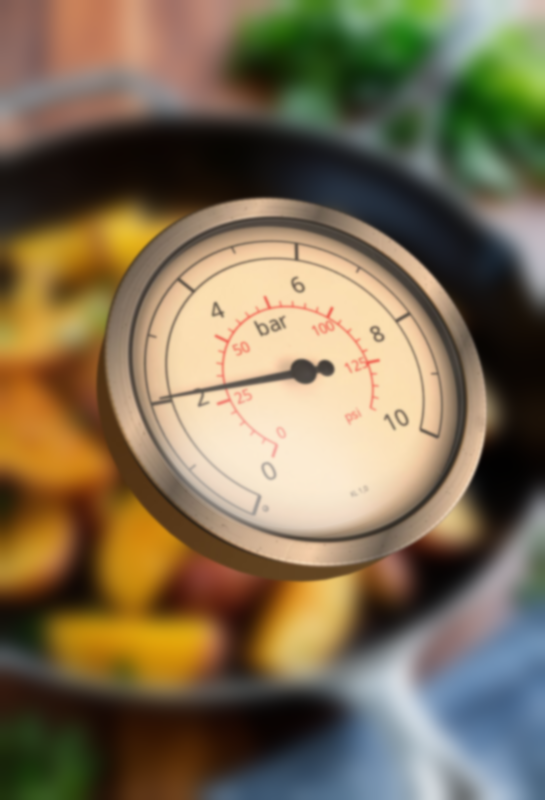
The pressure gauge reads 2 bar
